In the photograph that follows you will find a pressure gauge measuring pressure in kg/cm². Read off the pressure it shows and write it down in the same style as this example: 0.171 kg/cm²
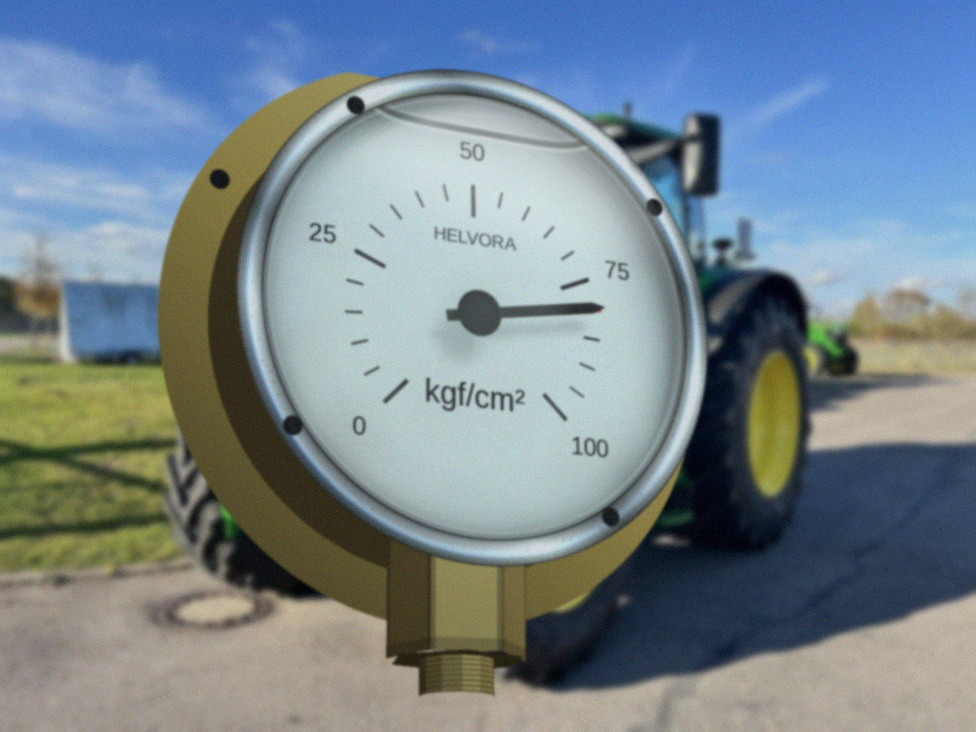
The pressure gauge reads 80 kg/cm²
